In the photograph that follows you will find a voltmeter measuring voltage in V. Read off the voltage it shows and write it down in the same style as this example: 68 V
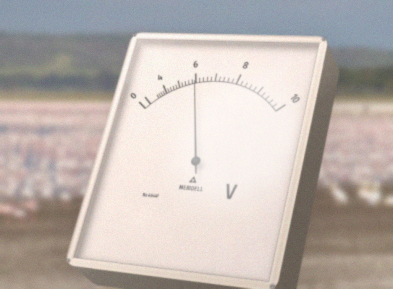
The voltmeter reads 6 V
